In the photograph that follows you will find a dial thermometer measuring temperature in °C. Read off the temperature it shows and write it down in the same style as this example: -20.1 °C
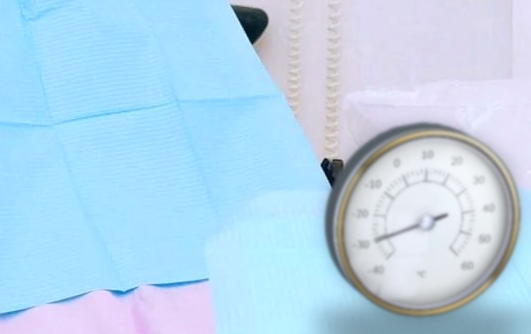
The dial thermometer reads -30 °C
